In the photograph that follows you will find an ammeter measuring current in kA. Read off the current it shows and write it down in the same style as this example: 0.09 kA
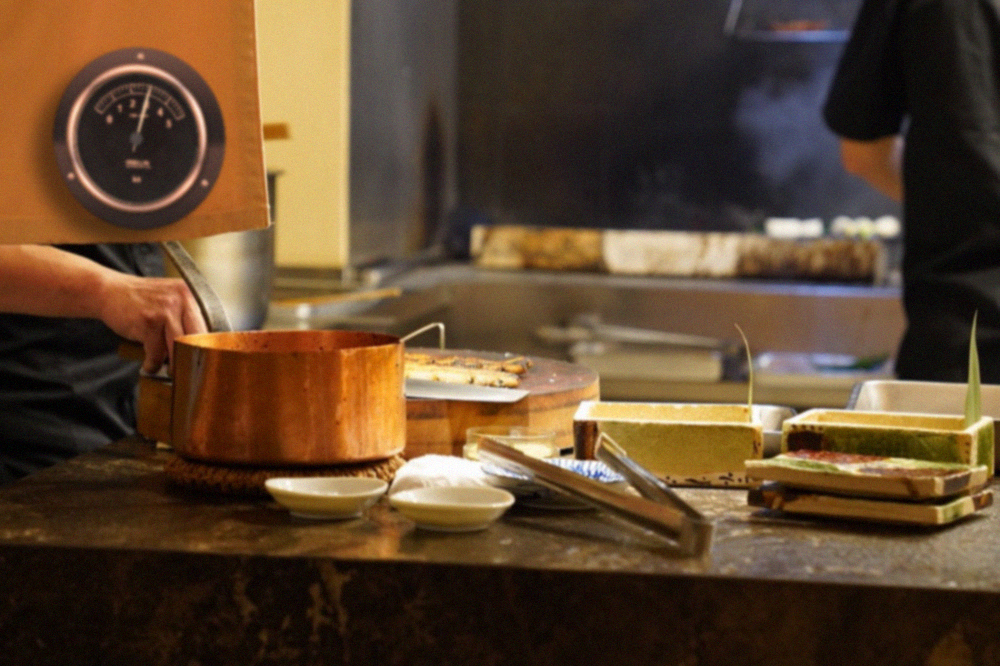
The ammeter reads 3 kA
